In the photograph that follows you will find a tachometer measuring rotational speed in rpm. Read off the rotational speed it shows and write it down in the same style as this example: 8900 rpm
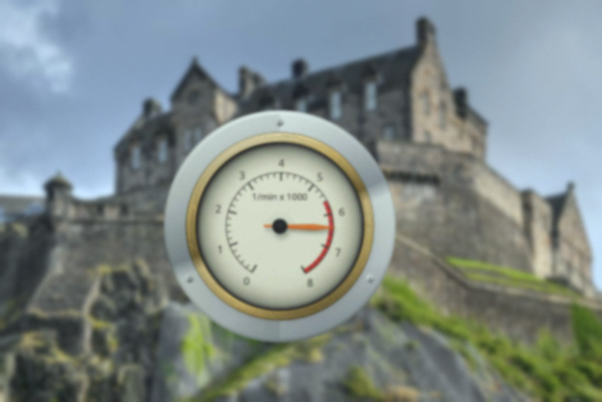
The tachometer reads 6400 rpm
